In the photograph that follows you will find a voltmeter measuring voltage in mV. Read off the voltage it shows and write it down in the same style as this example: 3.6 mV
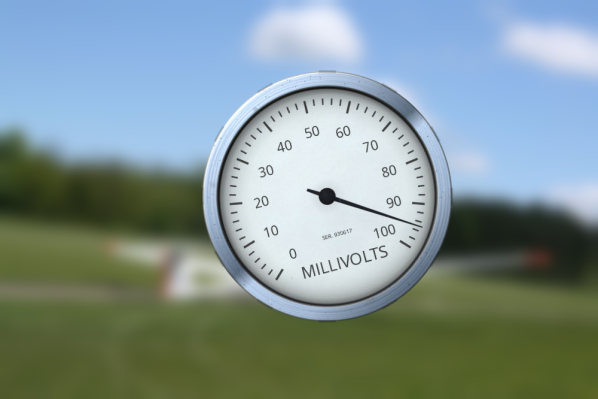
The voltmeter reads 95 mV
